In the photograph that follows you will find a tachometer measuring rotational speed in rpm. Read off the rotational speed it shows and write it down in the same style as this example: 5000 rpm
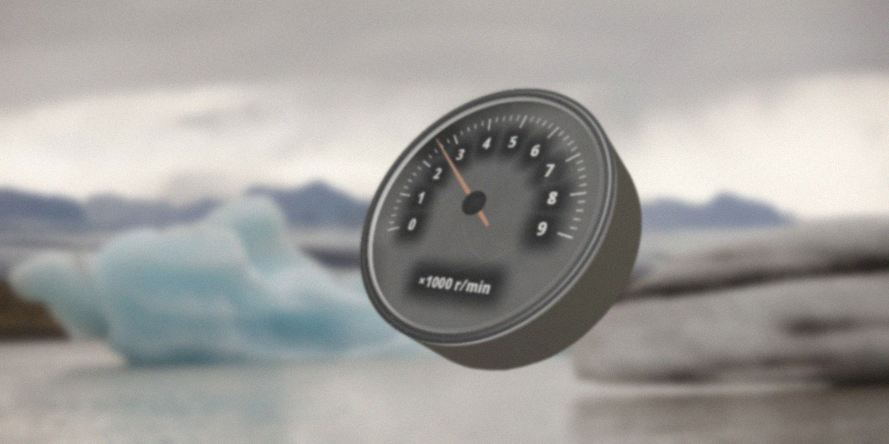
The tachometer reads 2600 rpm
